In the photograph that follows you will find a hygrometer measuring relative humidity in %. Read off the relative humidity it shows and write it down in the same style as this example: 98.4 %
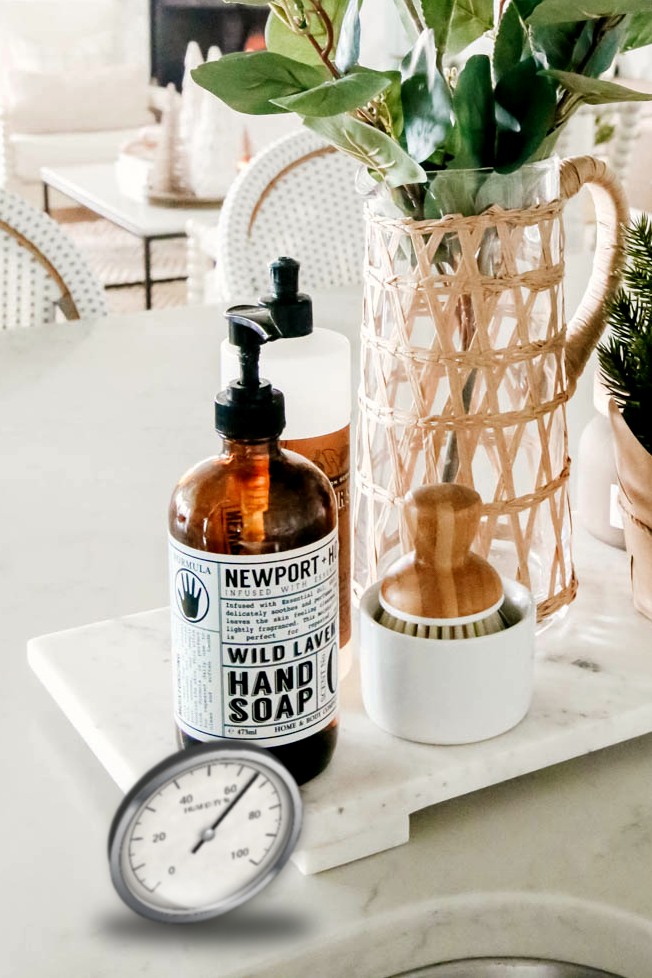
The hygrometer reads 65 %
